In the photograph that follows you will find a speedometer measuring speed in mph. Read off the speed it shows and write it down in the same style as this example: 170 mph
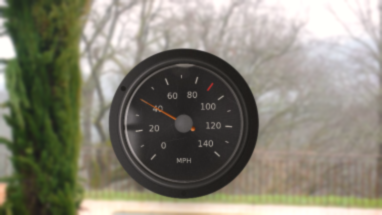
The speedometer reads 40 mph
